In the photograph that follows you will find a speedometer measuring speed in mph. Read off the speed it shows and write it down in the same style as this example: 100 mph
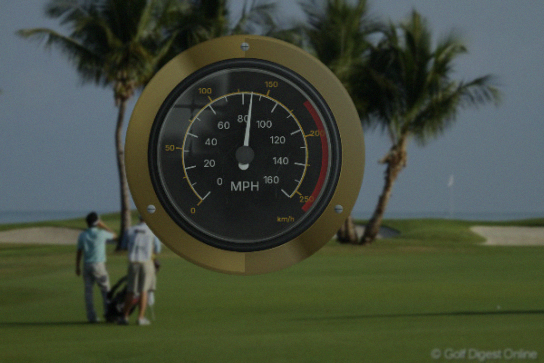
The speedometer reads 85 mph
